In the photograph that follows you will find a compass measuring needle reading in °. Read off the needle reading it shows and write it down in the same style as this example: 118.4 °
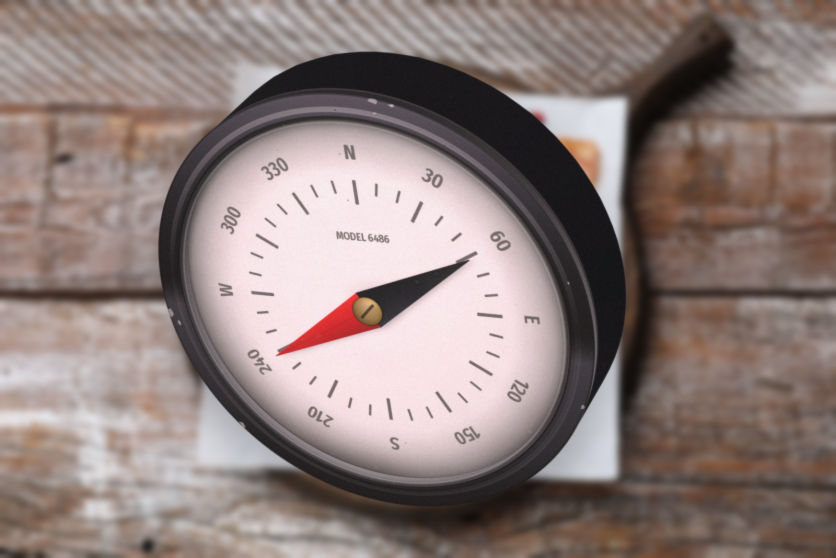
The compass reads 240 °
